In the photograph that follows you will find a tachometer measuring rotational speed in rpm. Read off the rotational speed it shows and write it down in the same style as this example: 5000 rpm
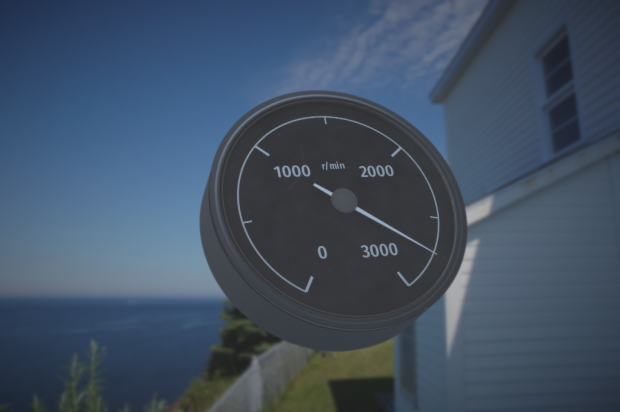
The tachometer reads 2750 rpm
